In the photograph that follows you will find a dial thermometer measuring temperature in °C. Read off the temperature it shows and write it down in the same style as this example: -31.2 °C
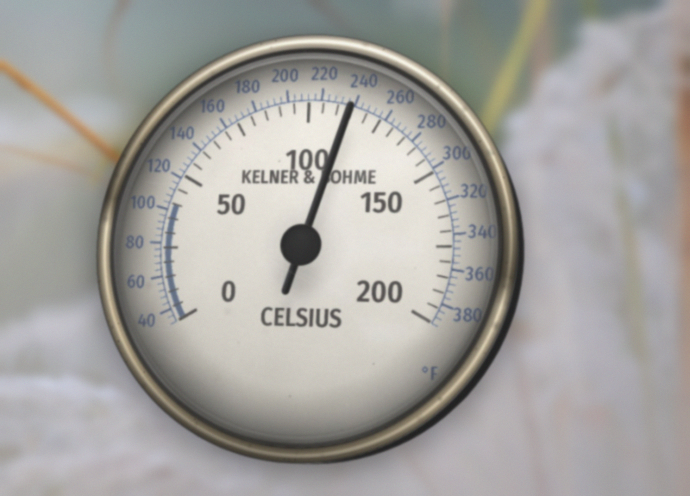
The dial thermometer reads 115 °C
